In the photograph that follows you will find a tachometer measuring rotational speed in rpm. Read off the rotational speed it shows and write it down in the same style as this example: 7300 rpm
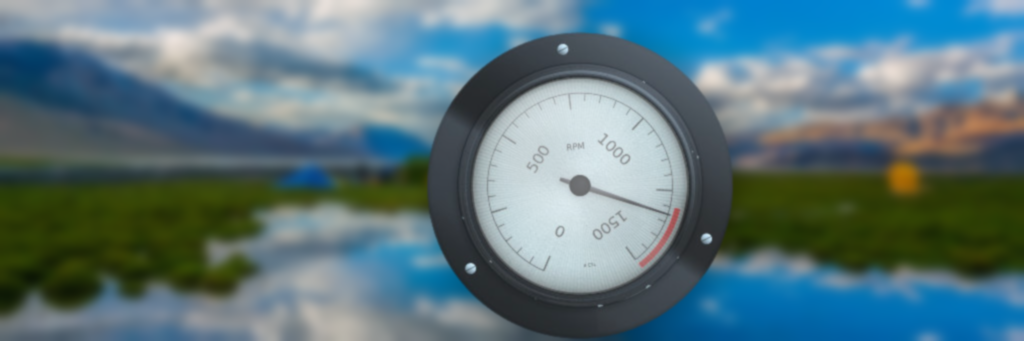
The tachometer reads 1325 rpm
